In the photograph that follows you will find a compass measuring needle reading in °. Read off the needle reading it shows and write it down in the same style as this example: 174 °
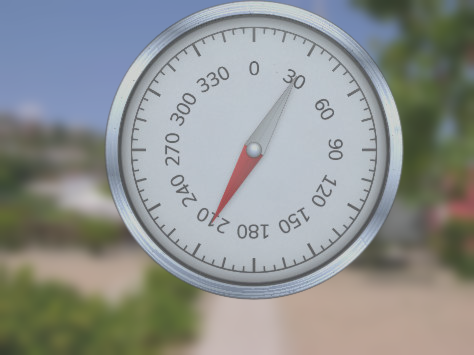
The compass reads 210 °
